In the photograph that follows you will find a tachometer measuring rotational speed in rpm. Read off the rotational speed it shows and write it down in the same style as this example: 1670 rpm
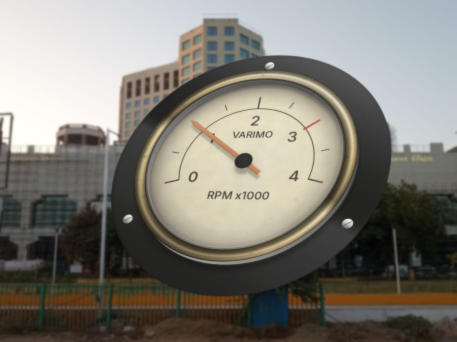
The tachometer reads 1000 rpm
